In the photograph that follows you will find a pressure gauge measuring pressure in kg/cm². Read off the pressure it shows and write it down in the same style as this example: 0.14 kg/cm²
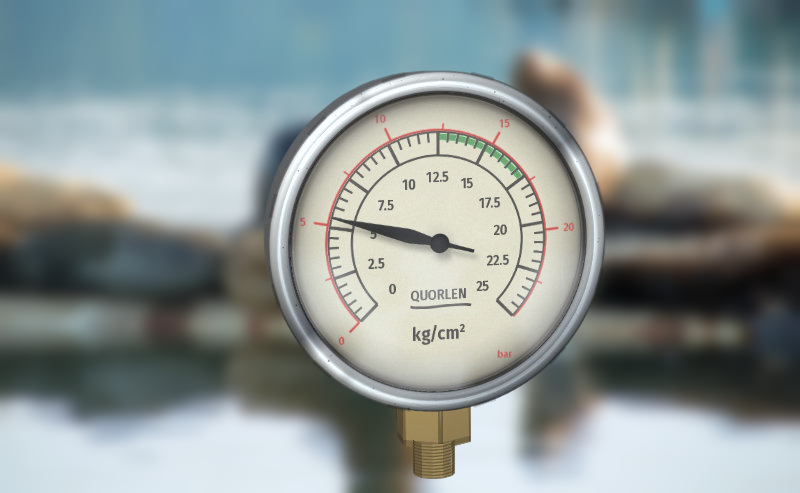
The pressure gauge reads 5.5 kg/cm²
